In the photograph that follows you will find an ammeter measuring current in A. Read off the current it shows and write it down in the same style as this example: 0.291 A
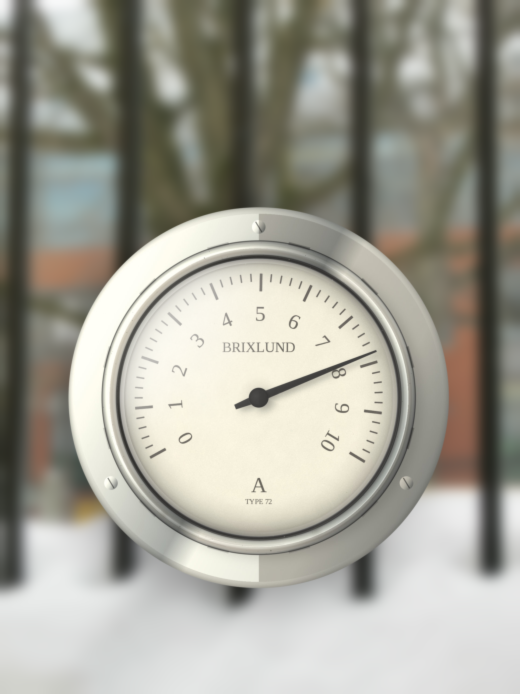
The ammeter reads 7.8 A
